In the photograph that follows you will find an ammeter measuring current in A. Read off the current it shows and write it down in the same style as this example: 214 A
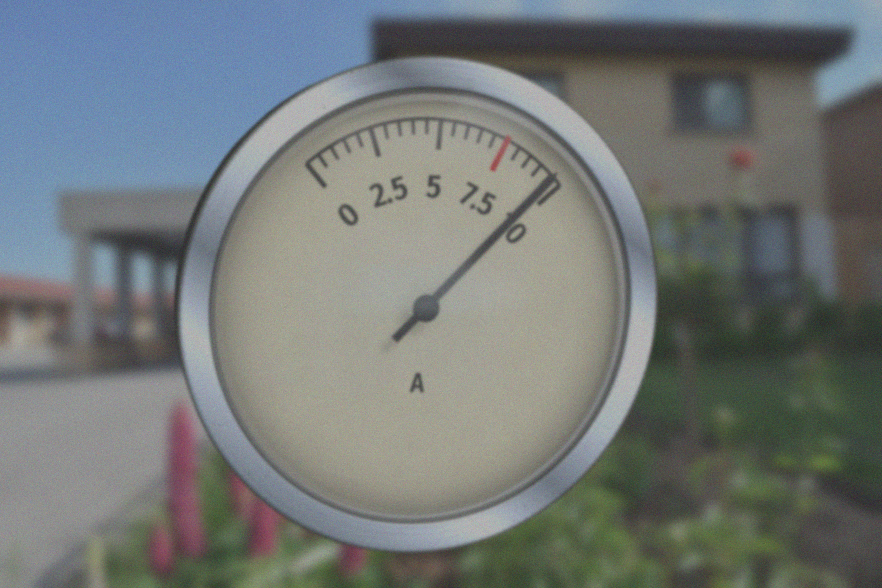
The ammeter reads 9.5 A
